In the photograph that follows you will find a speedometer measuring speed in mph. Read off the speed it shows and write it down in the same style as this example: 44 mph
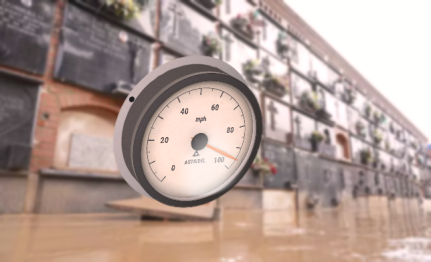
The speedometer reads 95 mph
